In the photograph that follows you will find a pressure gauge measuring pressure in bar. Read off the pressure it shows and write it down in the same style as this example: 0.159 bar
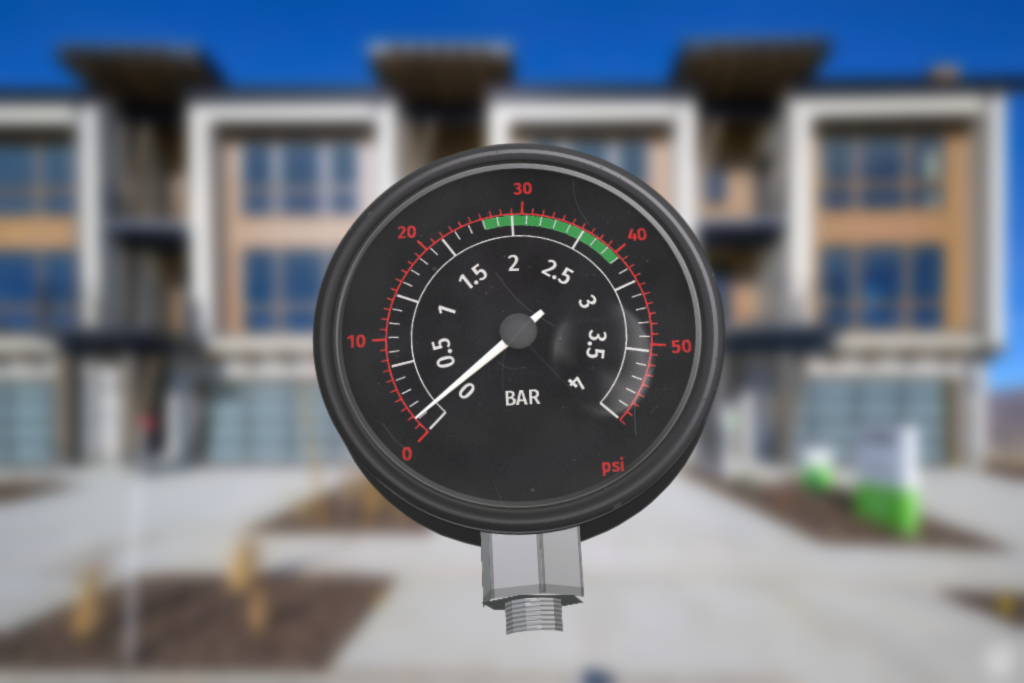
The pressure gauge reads 0.1 bar
